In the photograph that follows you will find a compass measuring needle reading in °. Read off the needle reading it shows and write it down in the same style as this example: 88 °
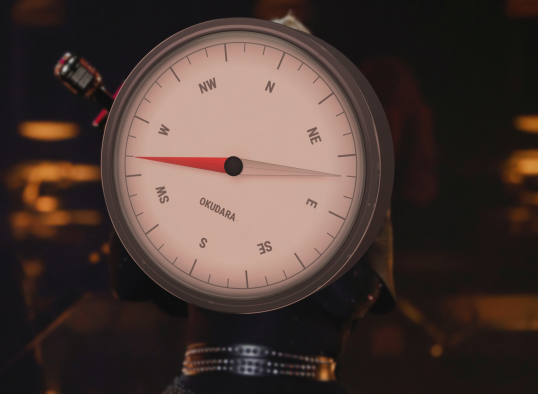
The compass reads 250 °
